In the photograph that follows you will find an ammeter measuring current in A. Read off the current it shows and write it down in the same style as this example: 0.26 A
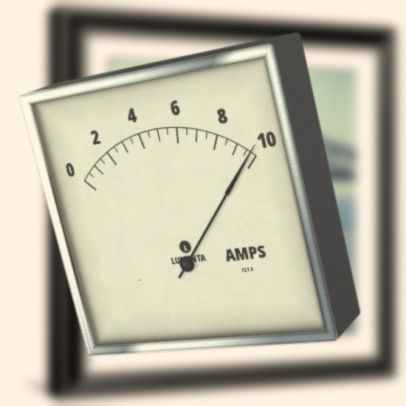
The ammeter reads 9.75 A
